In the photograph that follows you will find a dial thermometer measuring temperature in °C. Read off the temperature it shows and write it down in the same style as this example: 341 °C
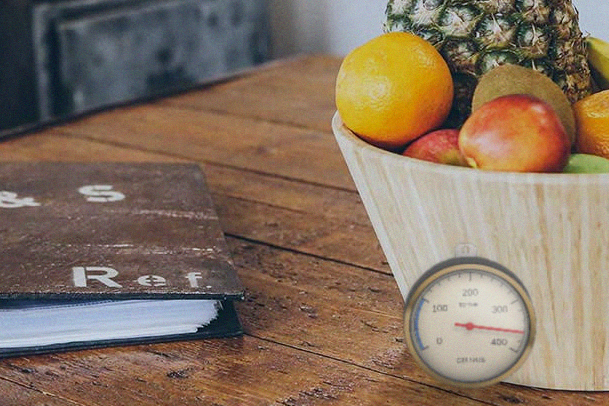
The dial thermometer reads 360 °C
